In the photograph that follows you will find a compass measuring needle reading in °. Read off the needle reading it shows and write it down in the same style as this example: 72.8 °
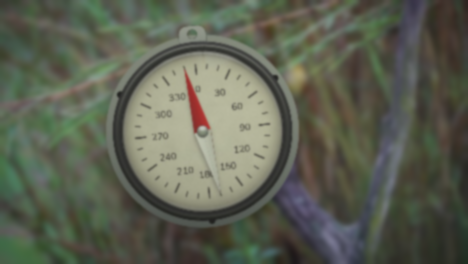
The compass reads 350 °
